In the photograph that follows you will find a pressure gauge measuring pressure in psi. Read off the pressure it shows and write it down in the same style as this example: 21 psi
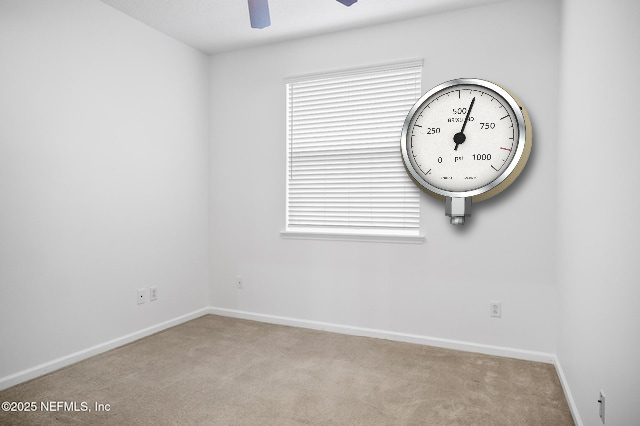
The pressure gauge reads 575 psi
